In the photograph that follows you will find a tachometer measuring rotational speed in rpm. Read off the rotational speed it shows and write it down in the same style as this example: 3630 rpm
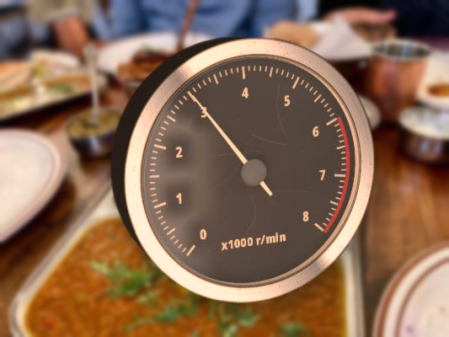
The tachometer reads 3000 rpm
